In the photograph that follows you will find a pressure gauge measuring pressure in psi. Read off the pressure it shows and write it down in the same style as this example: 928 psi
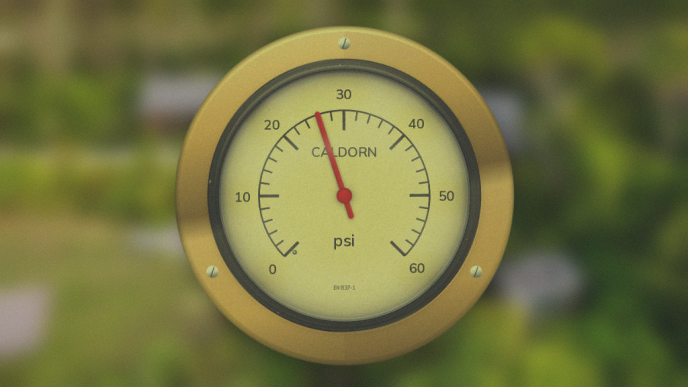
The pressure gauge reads 26 psi
